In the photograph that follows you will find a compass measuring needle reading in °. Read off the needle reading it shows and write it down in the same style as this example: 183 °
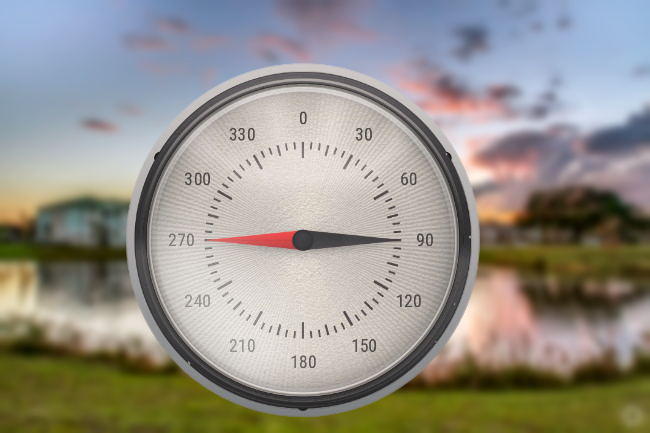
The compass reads 270 °
